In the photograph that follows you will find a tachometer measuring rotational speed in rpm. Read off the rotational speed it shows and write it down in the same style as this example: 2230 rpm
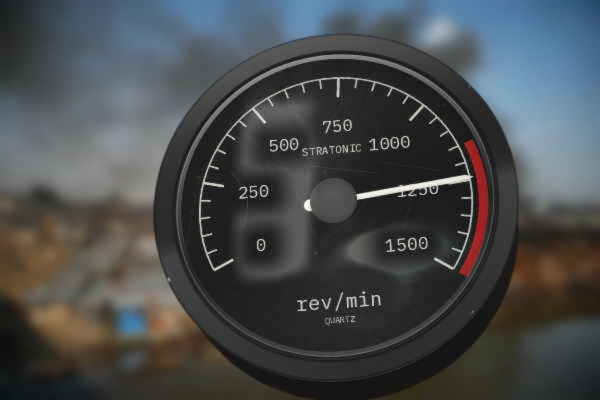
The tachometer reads 1250 rpm
